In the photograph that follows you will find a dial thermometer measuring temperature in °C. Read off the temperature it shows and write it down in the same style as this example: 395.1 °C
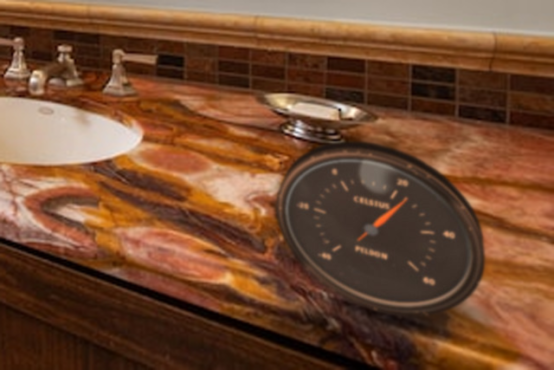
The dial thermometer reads 24 °C
